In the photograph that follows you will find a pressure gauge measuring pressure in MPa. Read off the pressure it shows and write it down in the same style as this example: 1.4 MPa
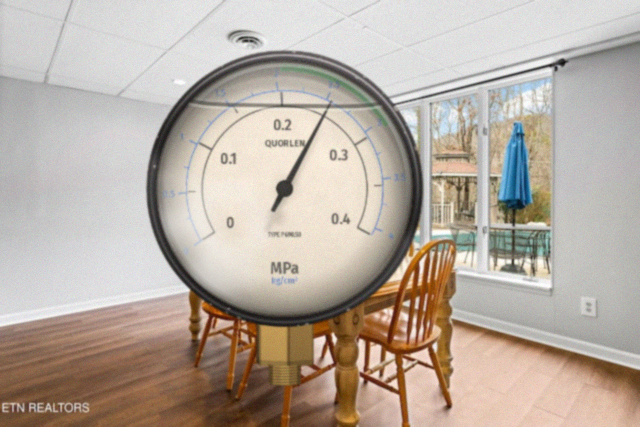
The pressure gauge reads 0.25 MPa
